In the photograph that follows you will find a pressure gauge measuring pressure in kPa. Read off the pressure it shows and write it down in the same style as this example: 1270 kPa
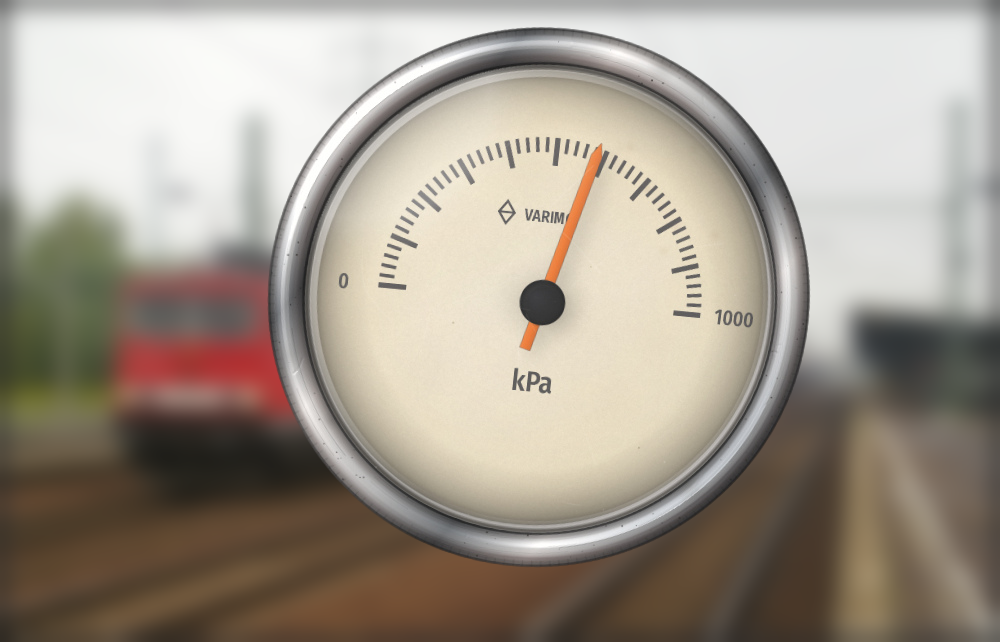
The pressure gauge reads 580 kPa
